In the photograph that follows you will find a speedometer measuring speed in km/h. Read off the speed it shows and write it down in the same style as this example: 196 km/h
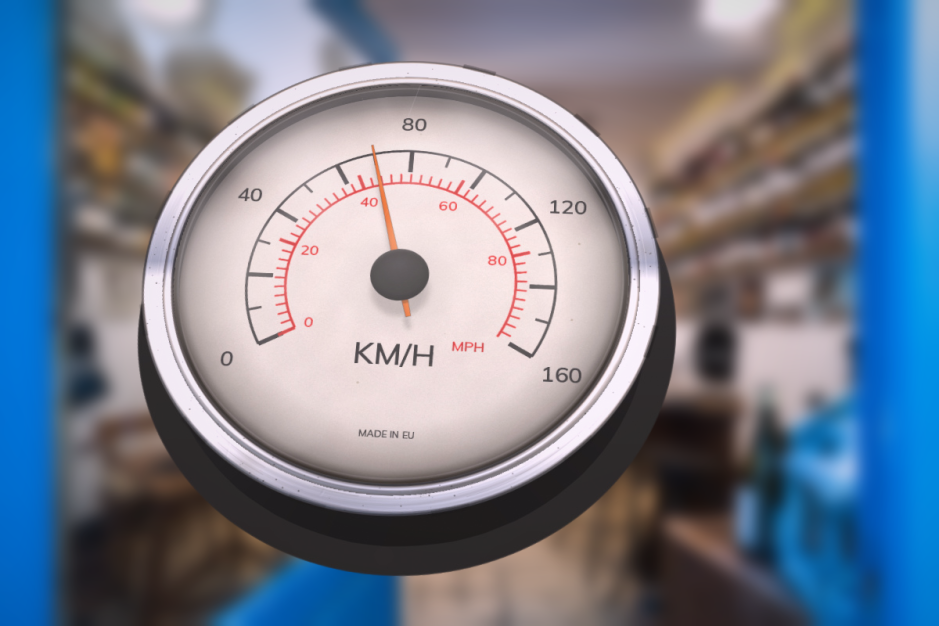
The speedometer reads 70 km/h
